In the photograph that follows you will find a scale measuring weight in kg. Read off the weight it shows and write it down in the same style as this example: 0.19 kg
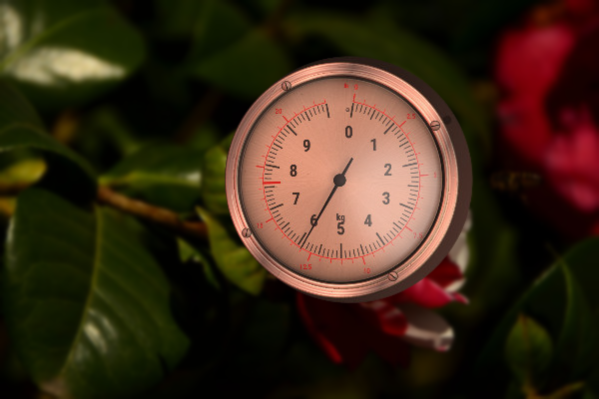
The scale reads 5.9 kg
